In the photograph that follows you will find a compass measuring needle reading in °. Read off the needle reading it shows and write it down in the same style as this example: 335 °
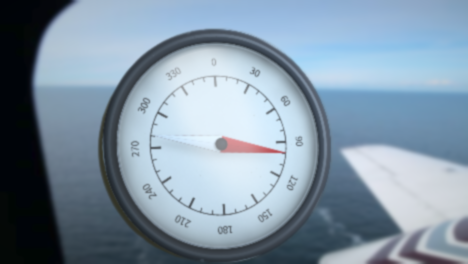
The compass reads 100 °
